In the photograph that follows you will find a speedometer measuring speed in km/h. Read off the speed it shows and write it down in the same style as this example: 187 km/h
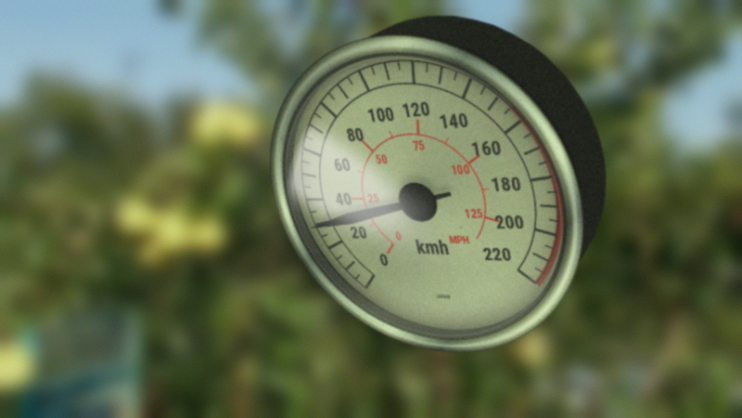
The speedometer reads 30 km/h
